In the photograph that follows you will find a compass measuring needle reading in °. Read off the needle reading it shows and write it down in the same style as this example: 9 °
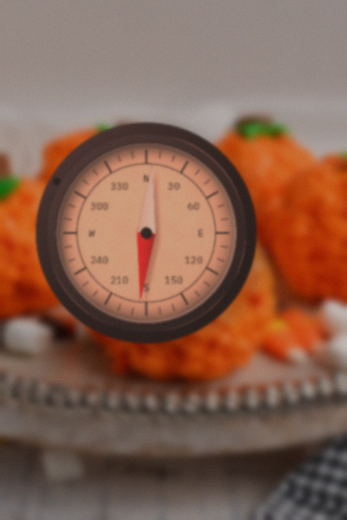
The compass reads 185 °
